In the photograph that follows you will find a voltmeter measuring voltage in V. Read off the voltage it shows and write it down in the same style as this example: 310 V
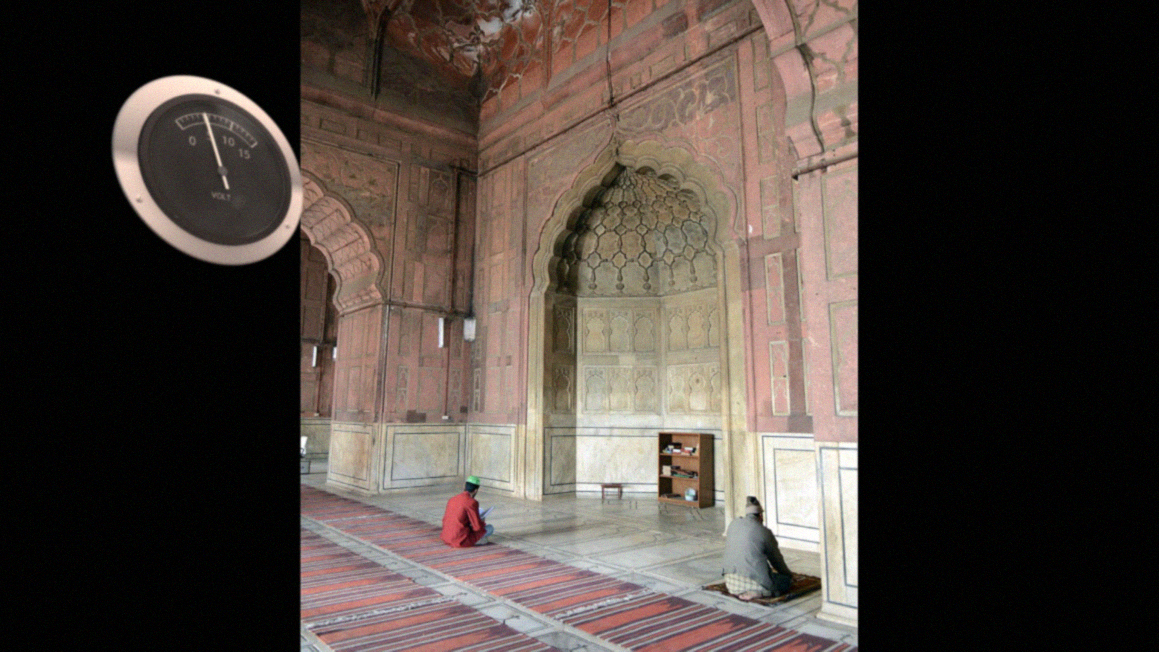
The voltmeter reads 5 V
